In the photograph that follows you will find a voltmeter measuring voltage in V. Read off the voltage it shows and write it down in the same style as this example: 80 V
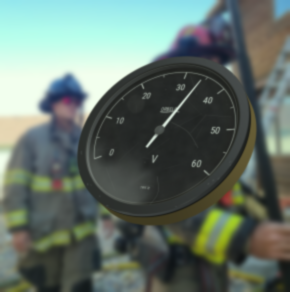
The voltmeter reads 35 V
